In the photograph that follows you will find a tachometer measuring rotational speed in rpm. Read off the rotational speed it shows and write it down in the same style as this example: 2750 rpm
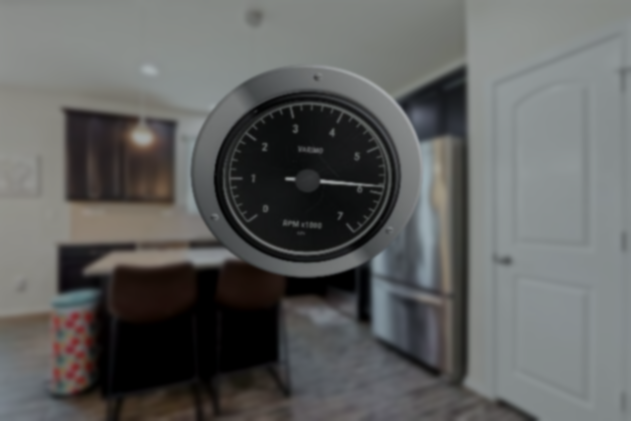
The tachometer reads 5800 rpm
